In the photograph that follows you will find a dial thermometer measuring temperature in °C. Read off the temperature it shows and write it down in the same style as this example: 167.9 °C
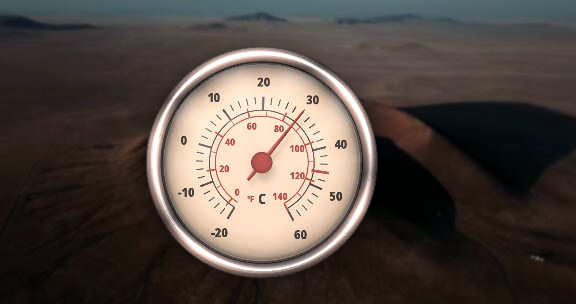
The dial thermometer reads 30 °C
